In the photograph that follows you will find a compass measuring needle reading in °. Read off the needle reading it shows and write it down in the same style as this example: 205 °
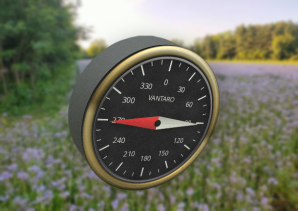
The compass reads 270 °
